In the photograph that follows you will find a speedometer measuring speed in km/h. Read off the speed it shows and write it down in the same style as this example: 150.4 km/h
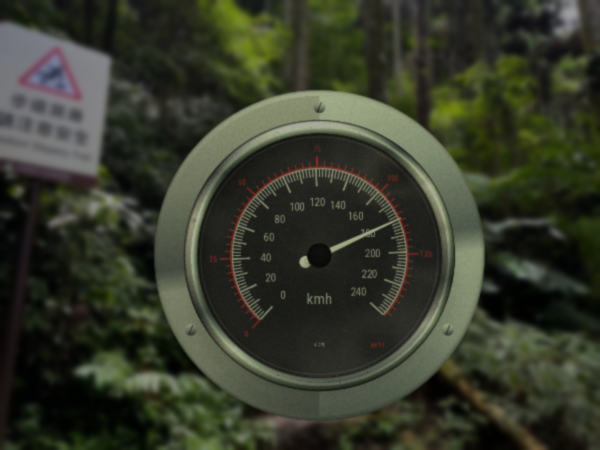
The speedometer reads 180 km/h
